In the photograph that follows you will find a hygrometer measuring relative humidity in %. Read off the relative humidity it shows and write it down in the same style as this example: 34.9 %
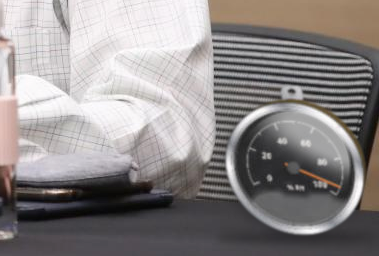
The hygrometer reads 95 %
